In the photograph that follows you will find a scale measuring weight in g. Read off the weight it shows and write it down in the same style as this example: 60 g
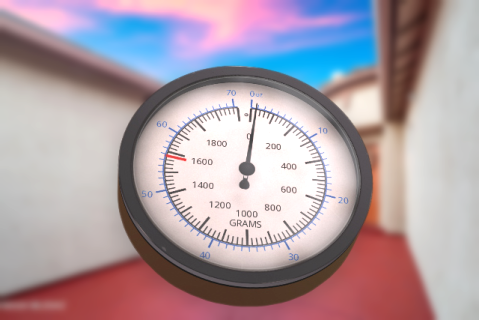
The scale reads 20 g
